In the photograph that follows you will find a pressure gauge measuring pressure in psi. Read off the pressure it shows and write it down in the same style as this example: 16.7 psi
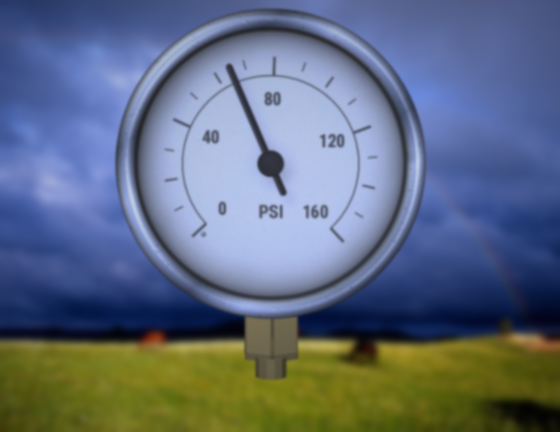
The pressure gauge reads 65 psi
